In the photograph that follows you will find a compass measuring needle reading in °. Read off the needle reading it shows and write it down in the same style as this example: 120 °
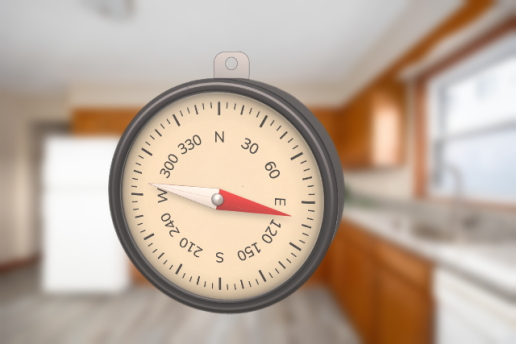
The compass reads 100 °
